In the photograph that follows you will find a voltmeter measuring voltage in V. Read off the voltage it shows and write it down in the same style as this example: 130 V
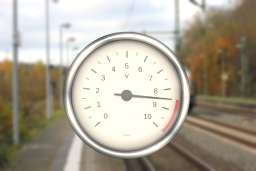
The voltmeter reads 8.5 V
